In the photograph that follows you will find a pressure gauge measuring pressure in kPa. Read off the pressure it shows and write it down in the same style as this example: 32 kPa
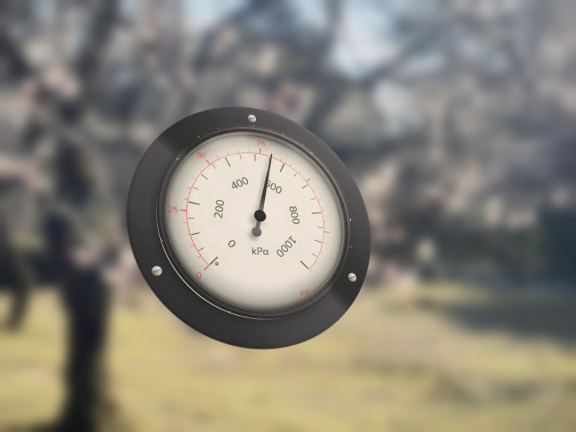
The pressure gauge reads 550 kPa
